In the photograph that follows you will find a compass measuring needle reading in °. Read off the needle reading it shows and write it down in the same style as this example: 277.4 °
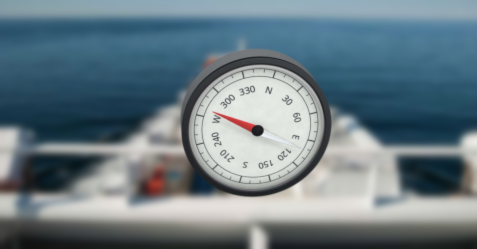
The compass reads 280 °
